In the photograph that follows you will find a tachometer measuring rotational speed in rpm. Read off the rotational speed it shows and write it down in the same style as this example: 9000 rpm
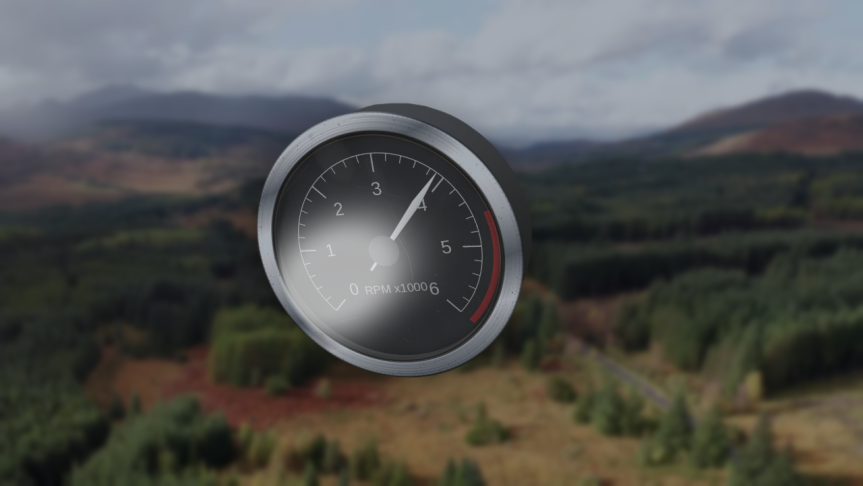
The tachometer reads 3900 rpm
